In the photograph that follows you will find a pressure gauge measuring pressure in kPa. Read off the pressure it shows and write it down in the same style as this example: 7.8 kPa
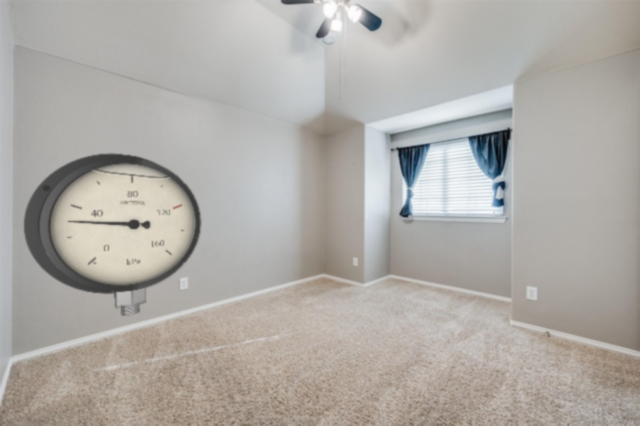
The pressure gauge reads 30 kPa
